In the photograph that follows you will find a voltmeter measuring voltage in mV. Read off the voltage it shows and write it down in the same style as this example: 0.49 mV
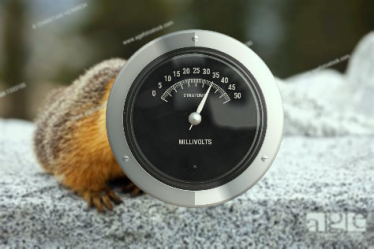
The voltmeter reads 35 mV
